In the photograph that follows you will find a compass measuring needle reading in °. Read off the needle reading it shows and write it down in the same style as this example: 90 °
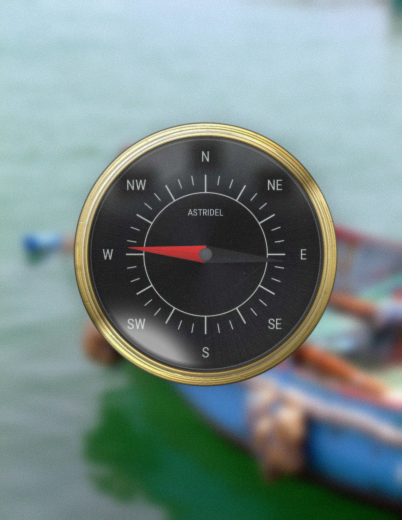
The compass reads 275 °
